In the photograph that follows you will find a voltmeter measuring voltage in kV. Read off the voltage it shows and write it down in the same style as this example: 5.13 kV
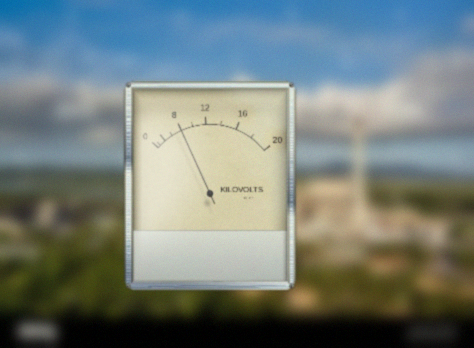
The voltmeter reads 8 kV
